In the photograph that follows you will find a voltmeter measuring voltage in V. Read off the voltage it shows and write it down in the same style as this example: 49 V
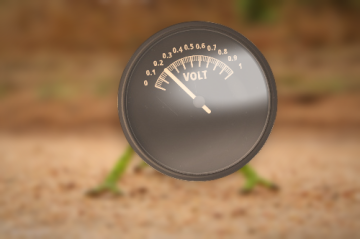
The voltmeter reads 0.2 V
